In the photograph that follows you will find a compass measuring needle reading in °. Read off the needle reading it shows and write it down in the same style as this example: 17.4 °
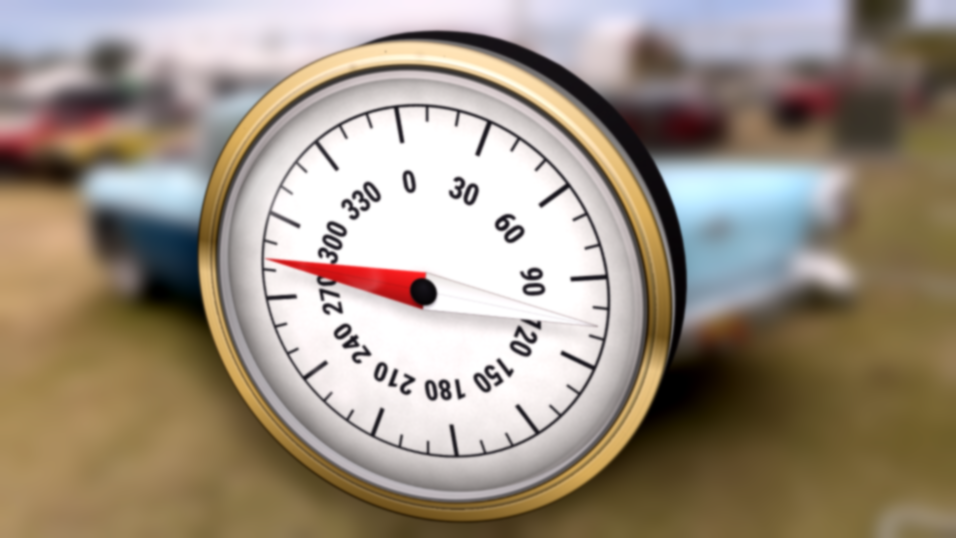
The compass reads 285 °
